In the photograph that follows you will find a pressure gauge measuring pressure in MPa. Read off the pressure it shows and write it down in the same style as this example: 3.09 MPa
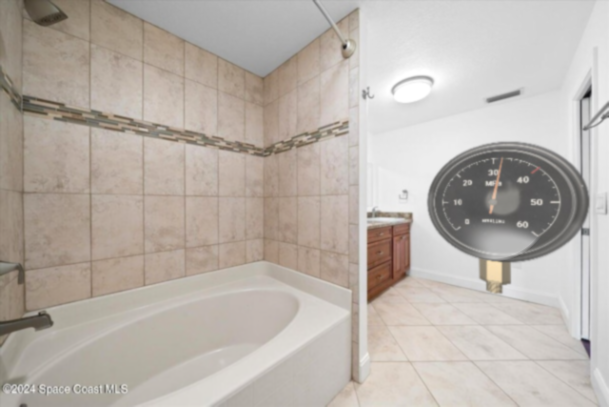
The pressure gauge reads 32 MPa
